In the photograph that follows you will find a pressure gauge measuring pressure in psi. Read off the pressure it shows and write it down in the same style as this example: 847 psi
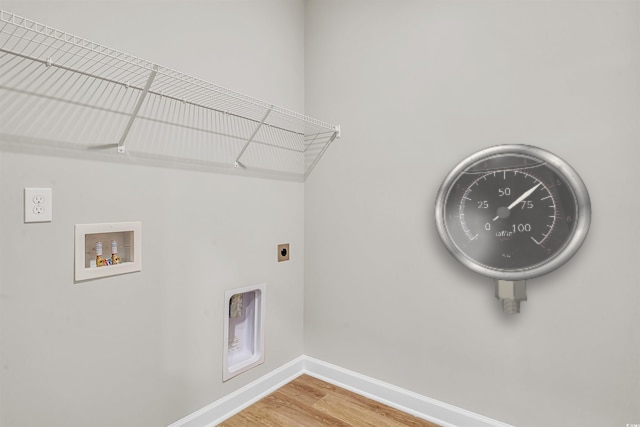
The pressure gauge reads 67.5 psi
